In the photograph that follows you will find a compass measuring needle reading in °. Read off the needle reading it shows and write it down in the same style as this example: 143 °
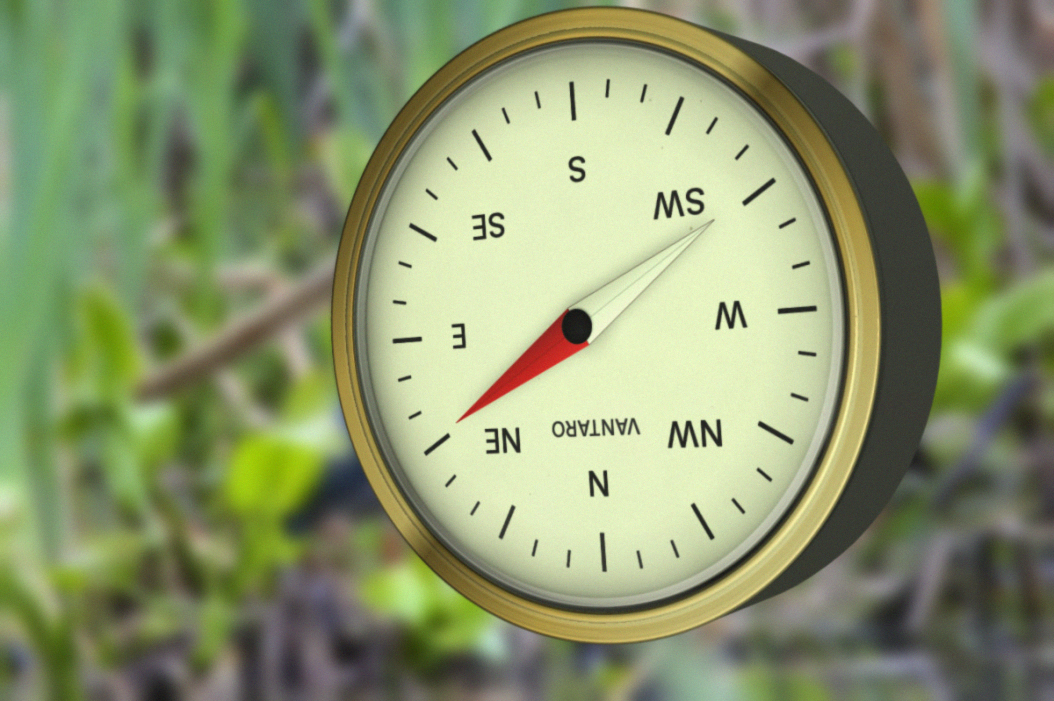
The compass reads 60 °
